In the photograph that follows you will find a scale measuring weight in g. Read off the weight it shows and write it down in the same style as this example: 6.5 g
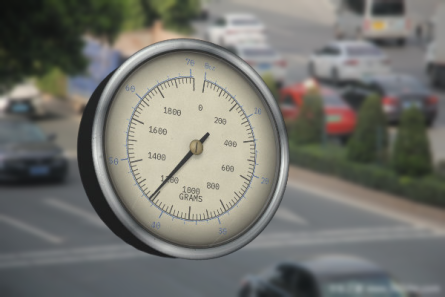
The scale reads 1220 g
